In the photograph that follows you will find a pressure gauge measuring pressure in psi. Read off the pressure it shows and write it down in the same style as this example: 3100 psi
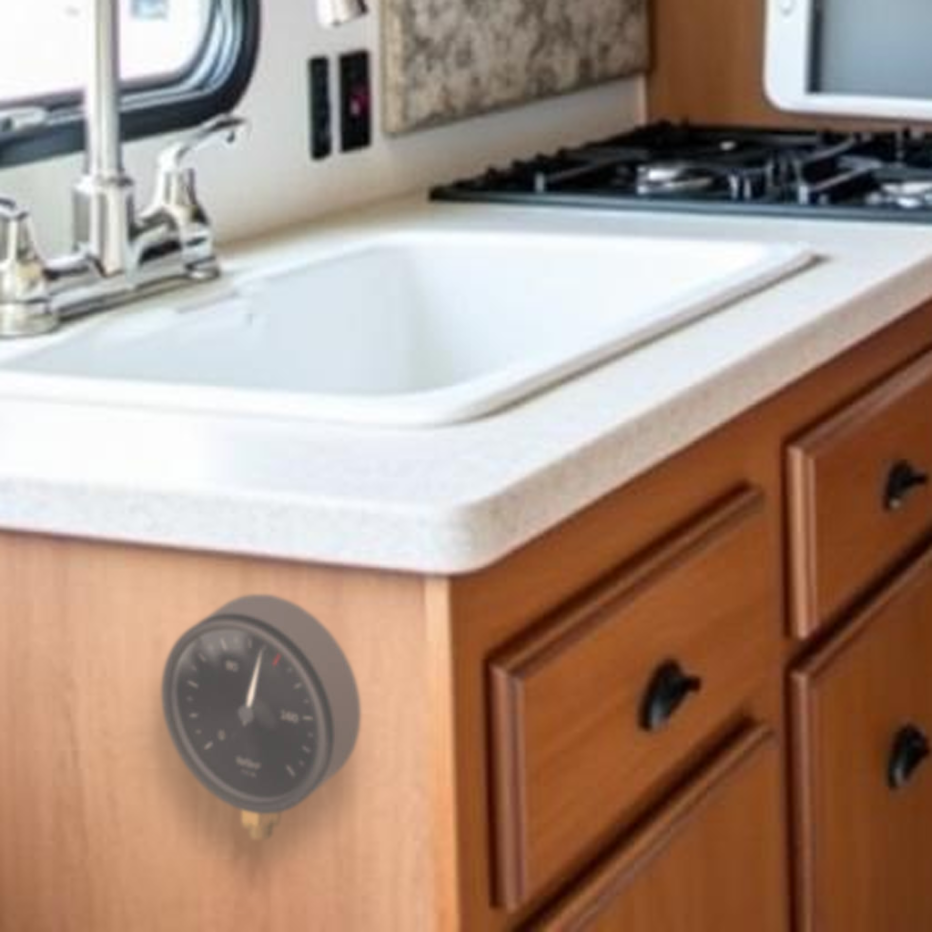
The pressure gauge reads 110 psi
